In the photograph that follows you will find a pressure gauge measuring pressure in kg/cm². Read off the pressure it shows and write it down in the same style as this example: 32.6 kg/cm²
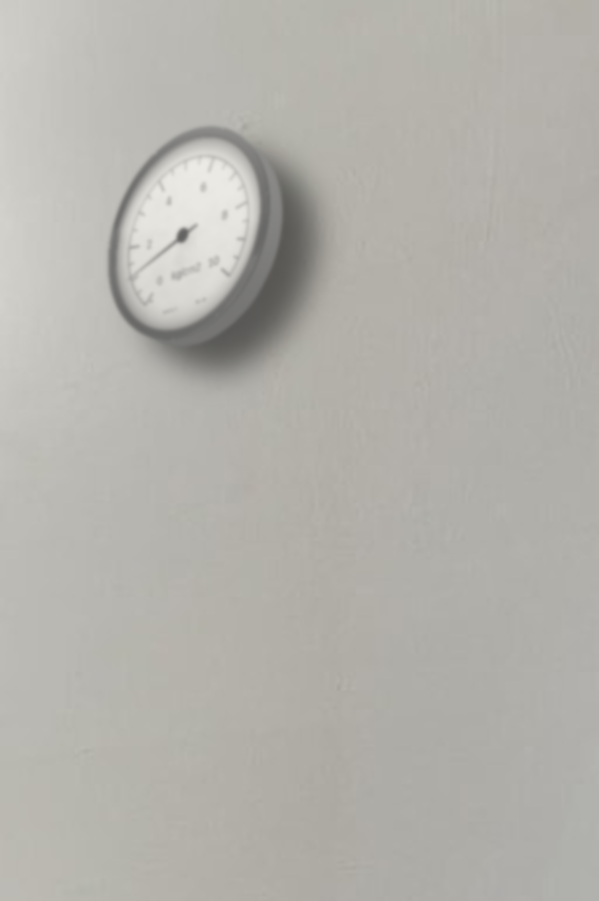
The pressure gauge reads 1 kg/cm²
